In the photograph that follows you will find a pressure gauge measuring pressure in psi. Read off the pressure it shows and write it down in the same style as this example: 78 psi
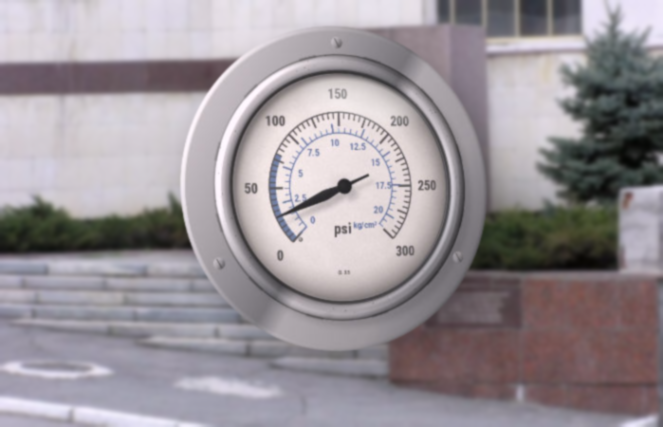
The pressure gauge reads 25 psi
